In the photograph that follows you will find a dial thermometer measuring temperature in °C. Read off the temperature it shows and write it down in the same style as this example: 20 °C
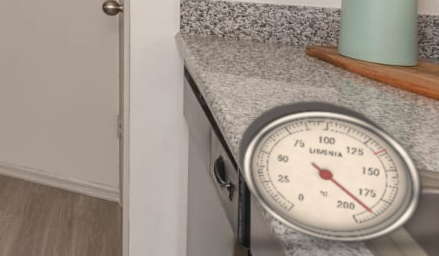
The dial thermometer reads 187.5 °C
